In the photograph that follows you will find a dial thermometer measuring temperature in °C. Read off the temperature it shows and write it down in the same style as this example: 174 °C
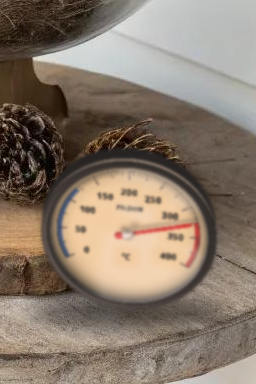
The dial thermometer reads 325 °C
